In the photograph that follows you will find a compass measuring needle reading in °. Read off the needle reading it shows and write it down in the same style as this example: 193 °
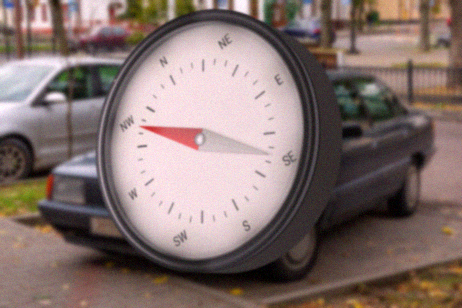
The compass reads 315 °
